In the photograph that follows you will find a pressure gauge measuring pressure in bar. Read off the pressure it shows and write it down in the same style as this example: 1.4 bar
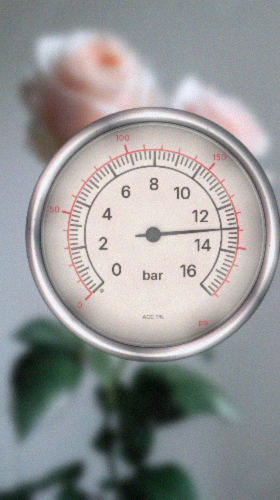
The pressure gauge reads 13 bar
